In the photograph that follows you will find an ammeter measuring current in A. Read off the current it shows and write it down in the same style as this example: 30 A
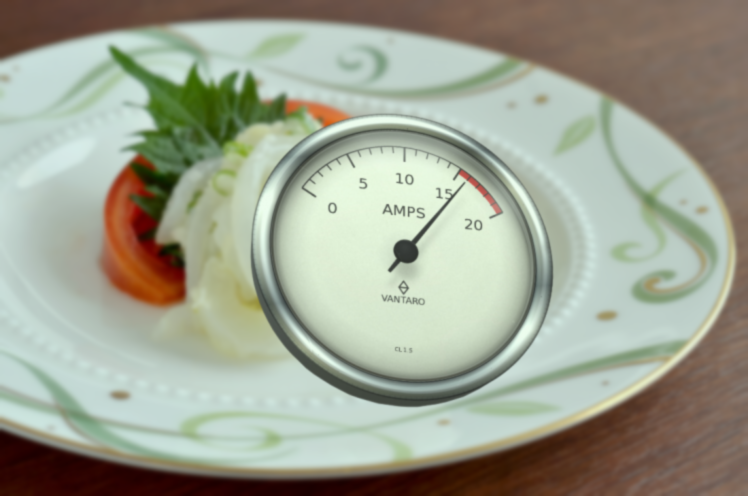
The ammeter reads 16 A
